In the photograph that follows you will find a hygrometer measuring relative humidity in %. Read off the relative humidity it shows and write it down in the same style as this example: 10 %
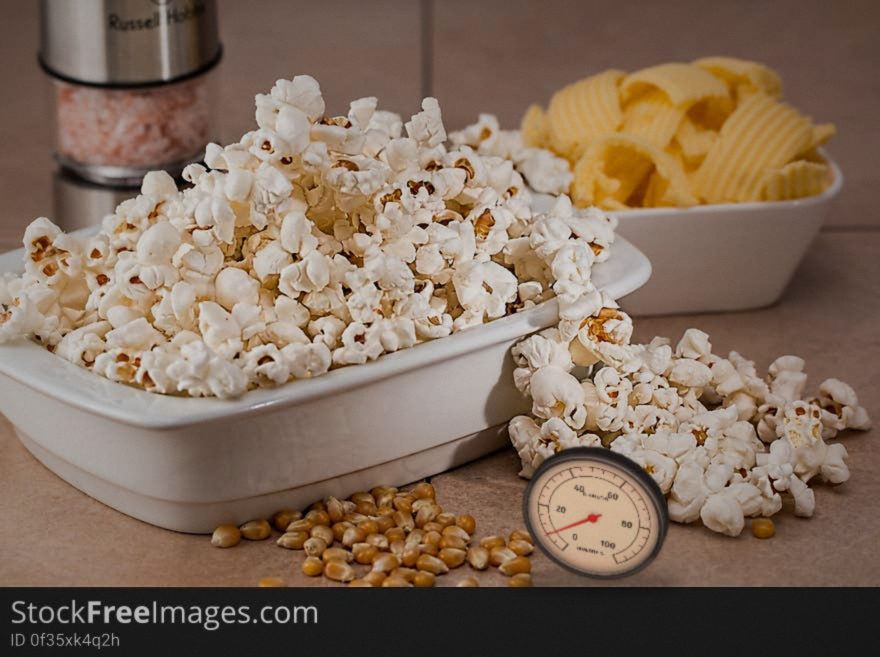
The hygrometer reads 8 %
